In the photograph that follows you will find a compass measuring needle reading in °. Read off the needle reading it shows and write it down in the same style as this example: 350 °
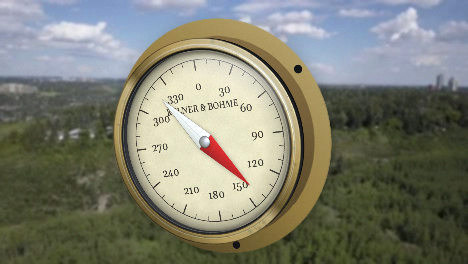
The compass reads 140 °
